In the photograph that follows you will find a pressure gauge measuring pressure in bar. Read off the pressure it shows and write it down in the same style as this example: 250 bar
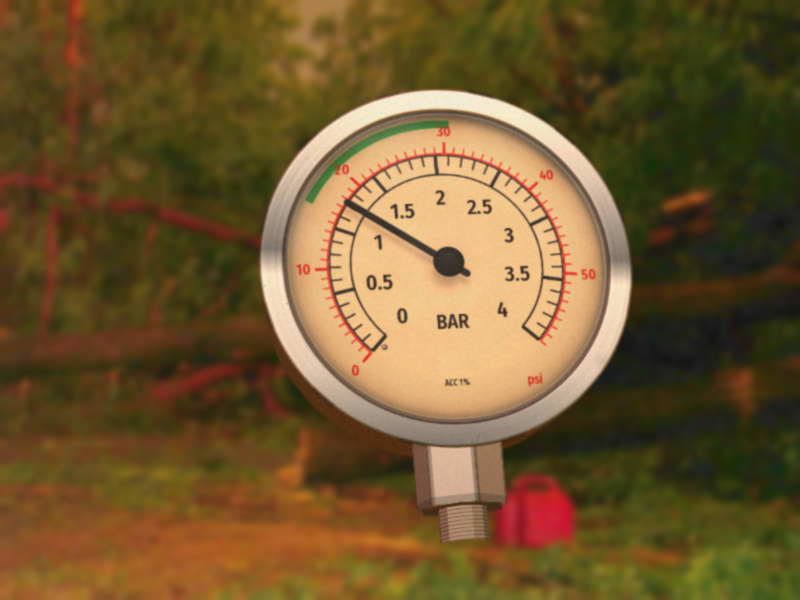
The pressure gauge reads 1.2 bar
